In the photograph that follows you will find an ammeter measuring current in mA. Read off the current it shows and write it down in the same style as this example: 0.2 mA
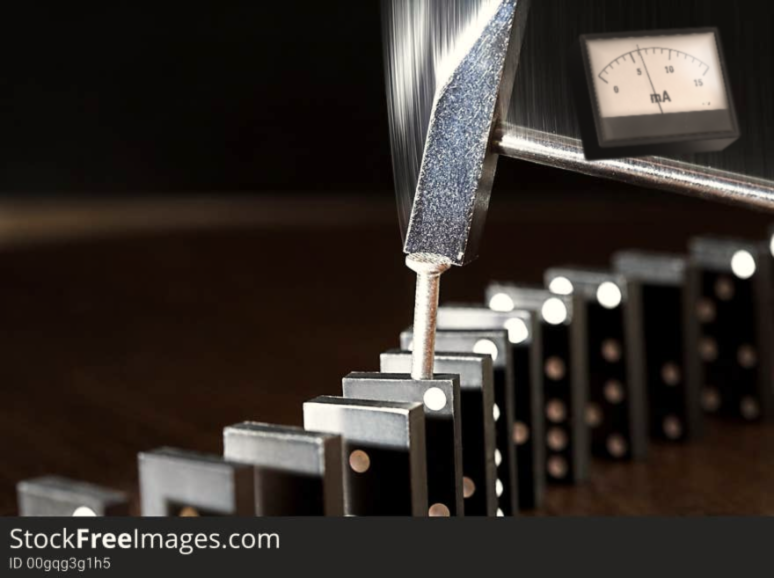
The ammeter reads 6 mA
